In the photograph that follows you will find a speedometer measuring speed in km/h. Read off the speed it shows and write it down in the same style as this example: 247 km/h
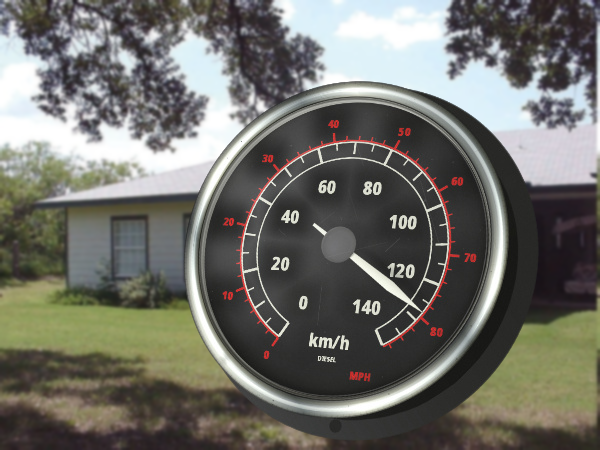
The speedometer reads 127.5 km/h
